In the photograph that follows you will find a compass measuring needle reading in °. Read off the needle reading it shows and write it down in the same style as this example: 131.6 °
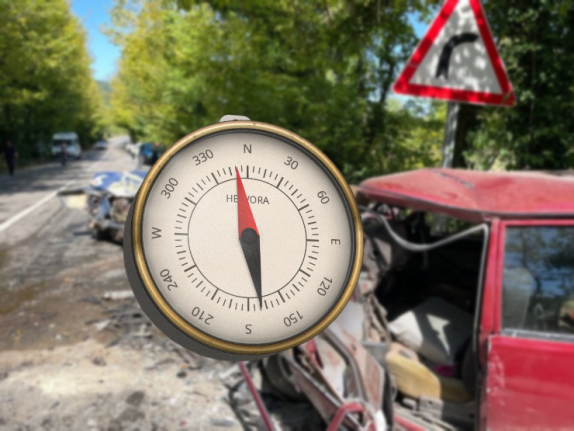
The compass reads 350 °
